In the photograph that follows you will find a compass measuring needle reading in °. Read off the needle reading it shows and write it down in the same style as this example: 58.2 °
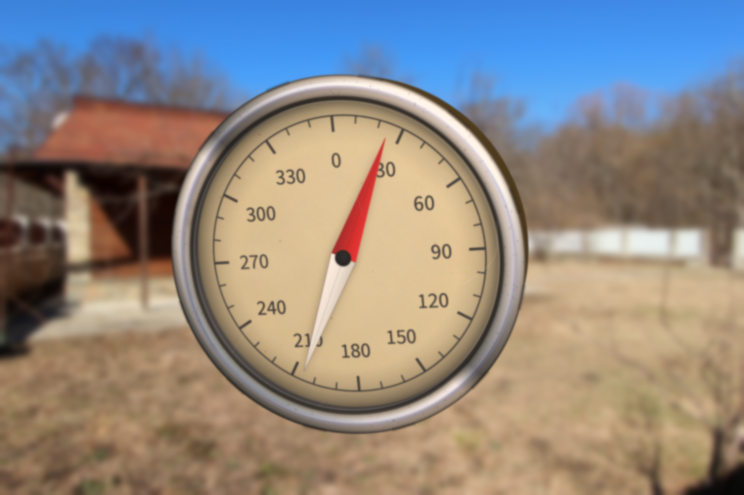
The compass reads 25 °
